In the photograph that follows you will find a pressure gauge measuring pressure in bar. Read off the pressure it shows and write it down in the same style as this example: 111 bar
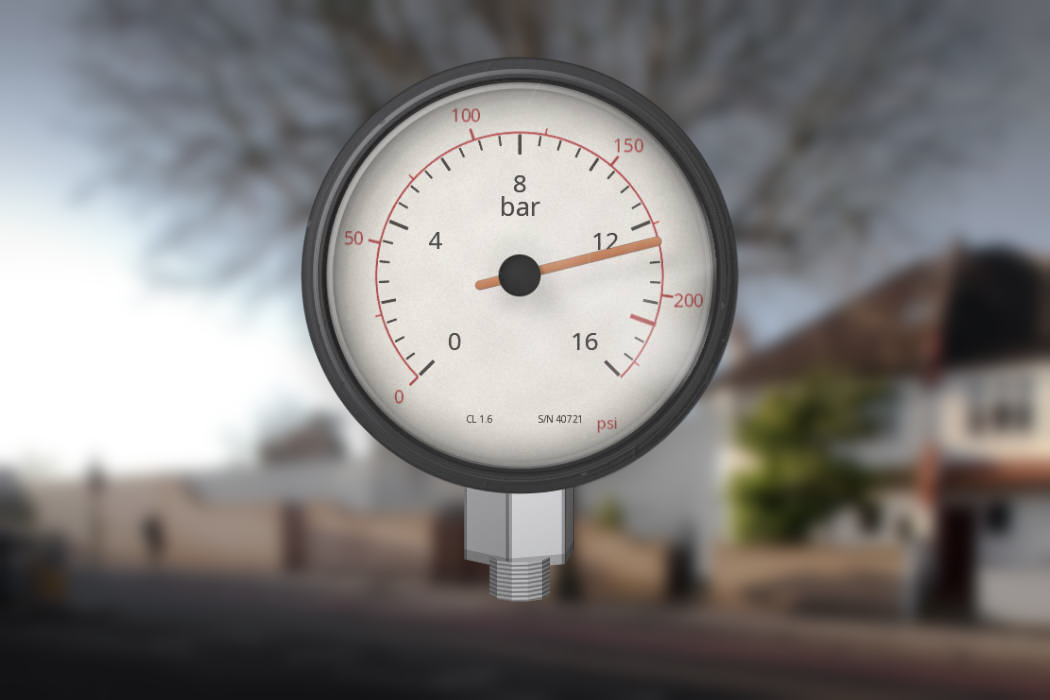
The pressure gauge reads 12.5 bar
